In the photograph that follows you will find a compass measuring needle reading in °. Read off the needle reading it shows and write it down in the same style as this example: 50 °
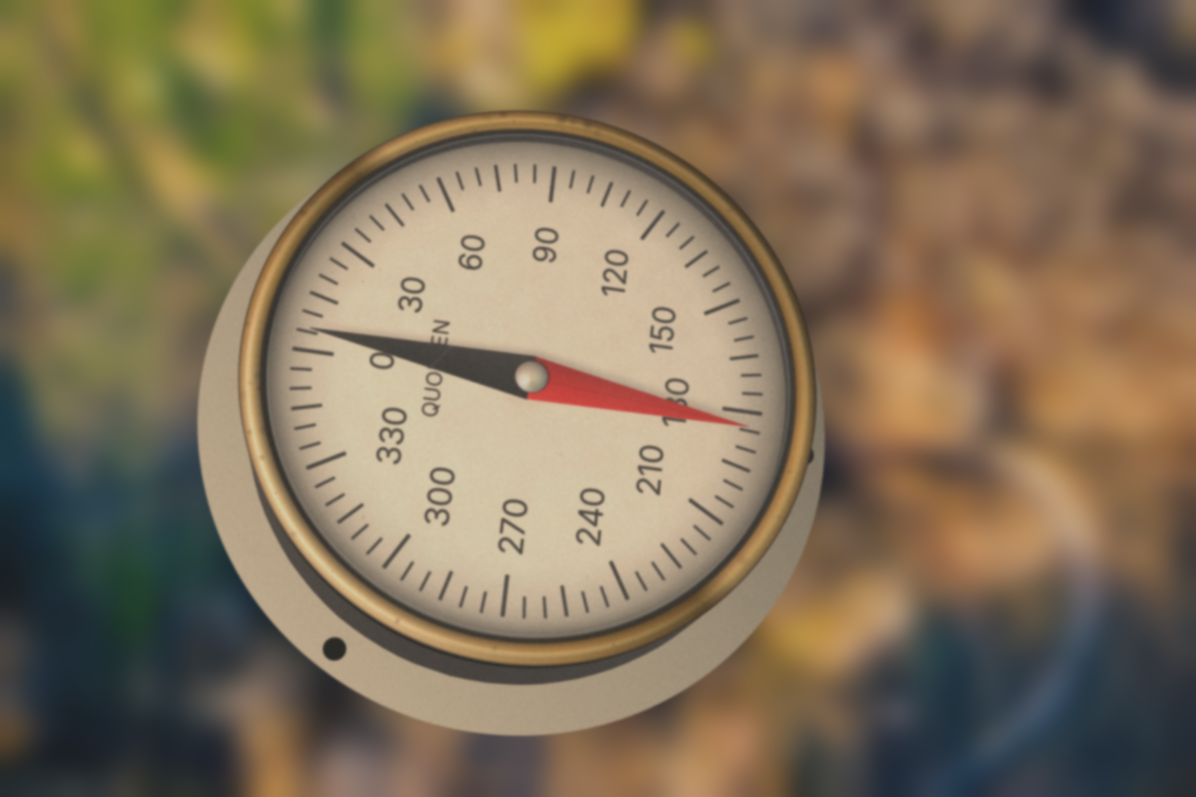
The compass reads 185 °
